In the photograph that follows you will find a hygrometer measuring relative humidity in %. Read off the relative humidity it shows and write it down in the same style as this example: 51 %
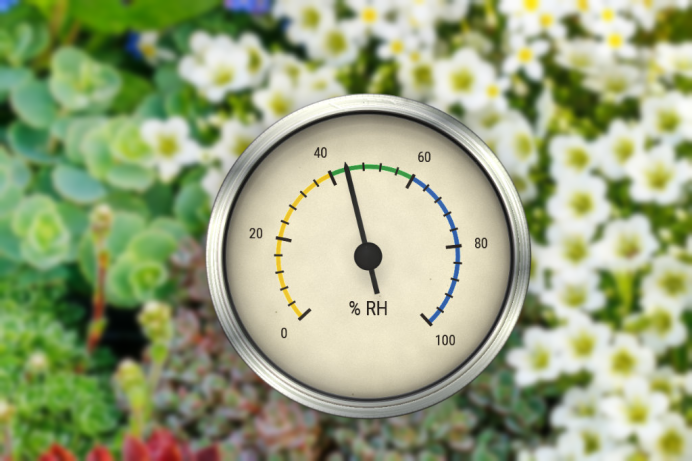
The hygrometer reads 44 %
